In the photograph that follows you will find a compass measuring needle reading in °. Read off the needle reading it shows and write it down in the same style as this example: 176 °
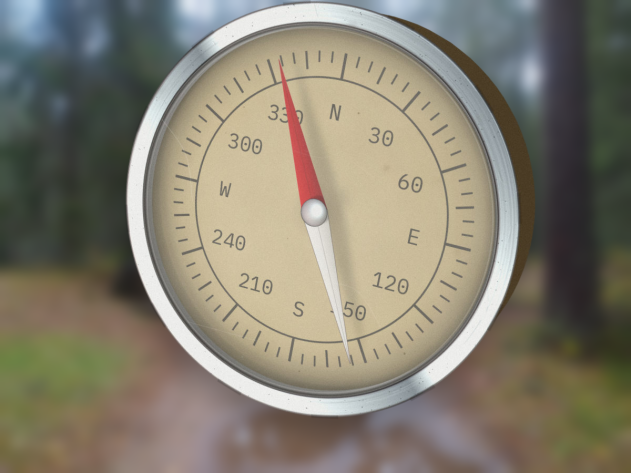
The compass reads 335 °
